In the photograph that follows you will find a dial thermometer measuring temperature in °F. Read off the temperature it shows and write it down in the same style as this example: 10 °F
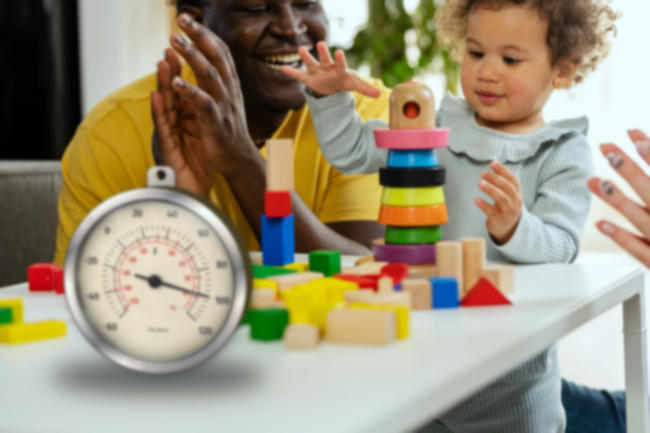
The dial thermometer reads 100 °F
